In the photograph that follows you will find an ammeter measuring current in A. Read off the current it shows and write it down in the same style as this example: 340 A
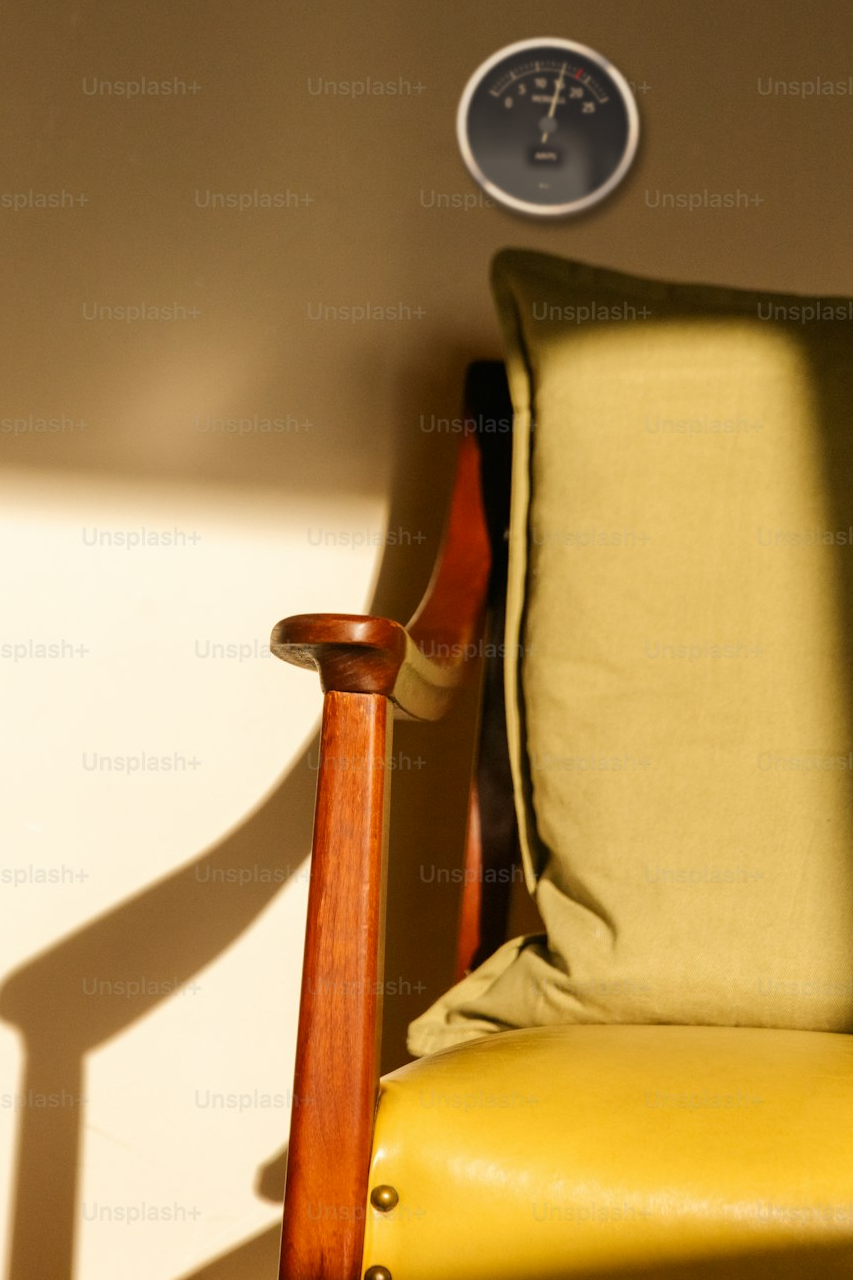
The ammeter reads 15 A
